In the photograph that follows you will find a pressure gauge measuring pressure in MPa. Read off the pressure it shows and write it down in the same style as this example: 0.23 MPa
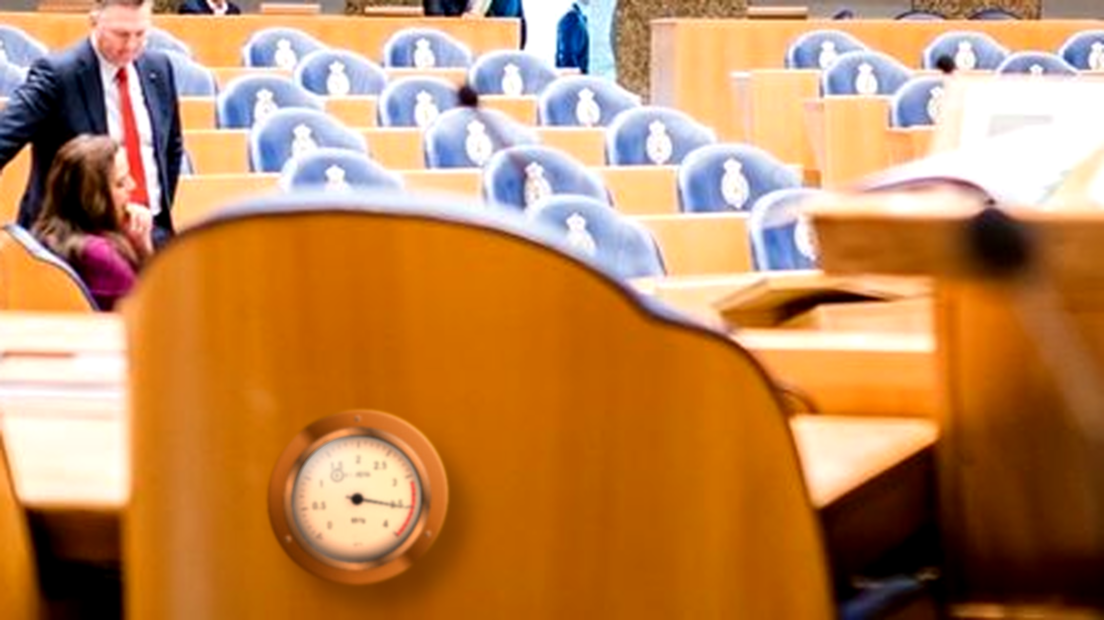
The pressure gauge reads 3.5 MPa
